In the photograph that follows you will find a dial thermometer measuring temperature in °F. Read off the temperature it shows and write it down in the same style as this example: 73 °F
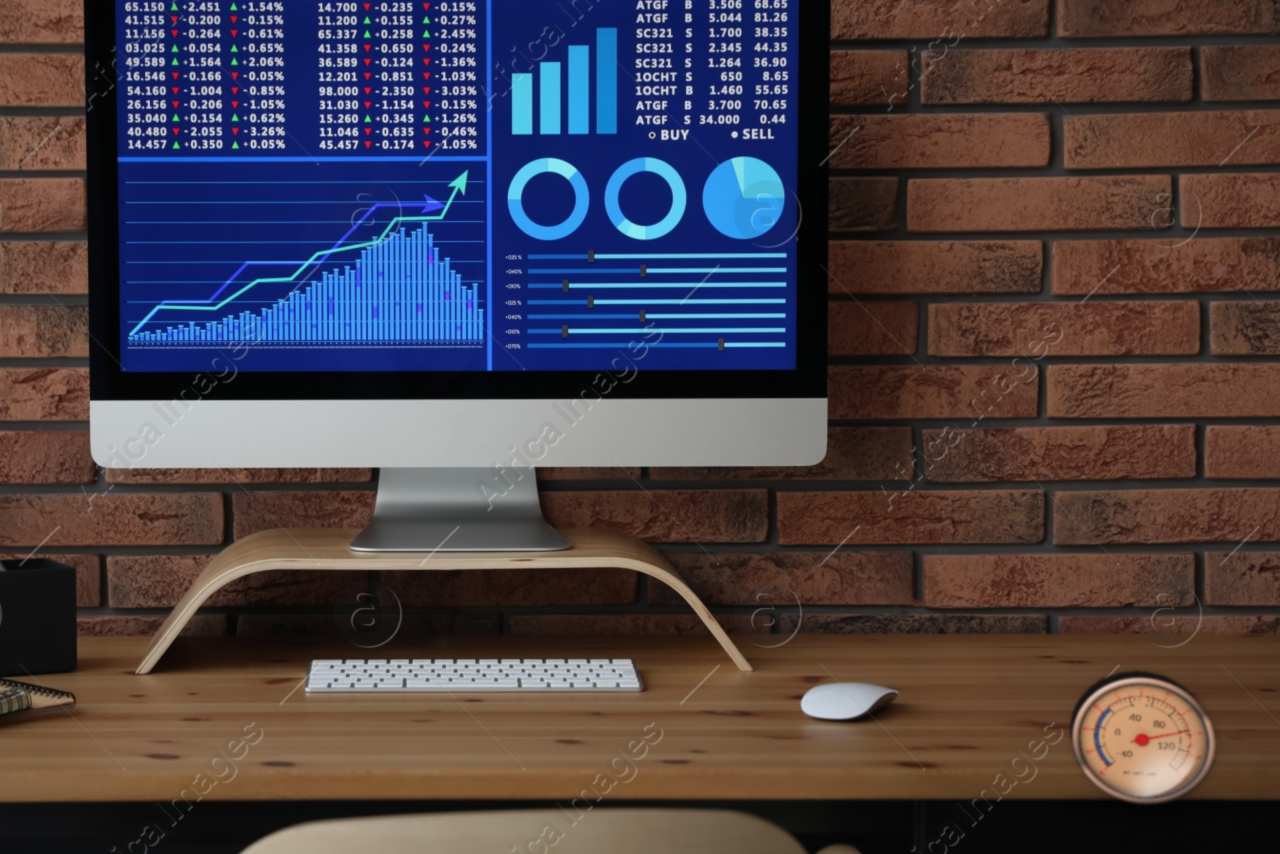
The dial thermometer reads 100 °F
